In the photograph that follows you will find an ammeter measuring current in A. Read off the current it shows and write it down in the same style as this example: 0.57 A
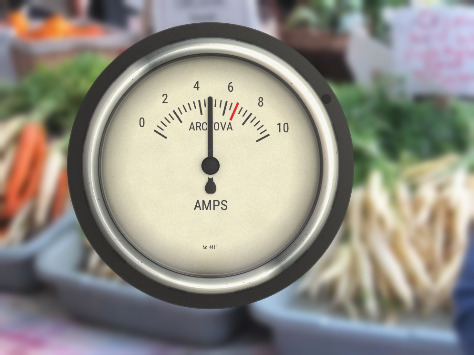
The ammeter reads 4.8 A
